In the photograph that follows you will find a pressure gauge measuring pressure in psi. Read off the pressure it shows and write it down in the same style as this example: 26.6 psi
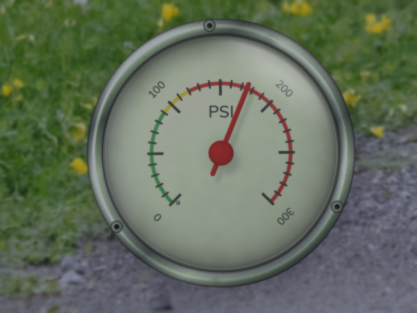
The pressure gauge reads 175 psi
